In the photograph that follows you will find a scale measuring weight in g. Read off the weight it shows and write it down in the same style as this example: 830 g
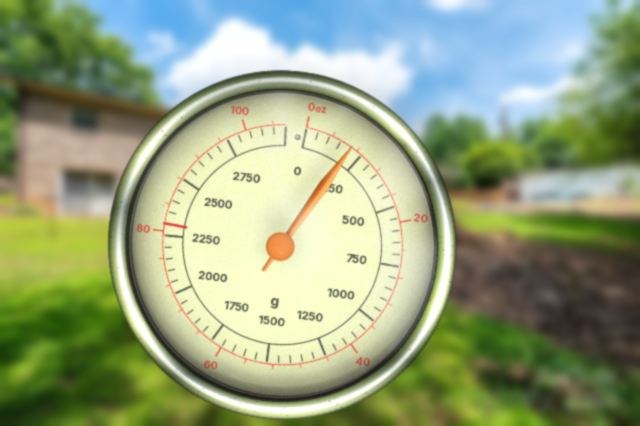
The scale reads 200 g
